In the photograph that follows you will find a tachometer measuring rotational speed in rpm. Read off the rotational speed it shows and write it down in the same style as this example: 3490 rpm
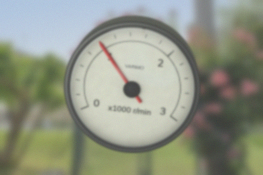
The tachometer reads 1000 rpm
